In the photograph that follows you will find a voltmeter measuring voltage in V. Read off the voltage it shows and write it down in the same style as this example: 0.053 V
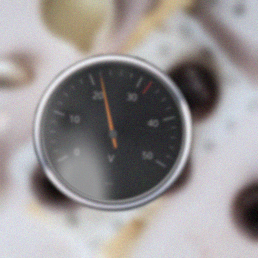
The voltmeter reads 22 V
